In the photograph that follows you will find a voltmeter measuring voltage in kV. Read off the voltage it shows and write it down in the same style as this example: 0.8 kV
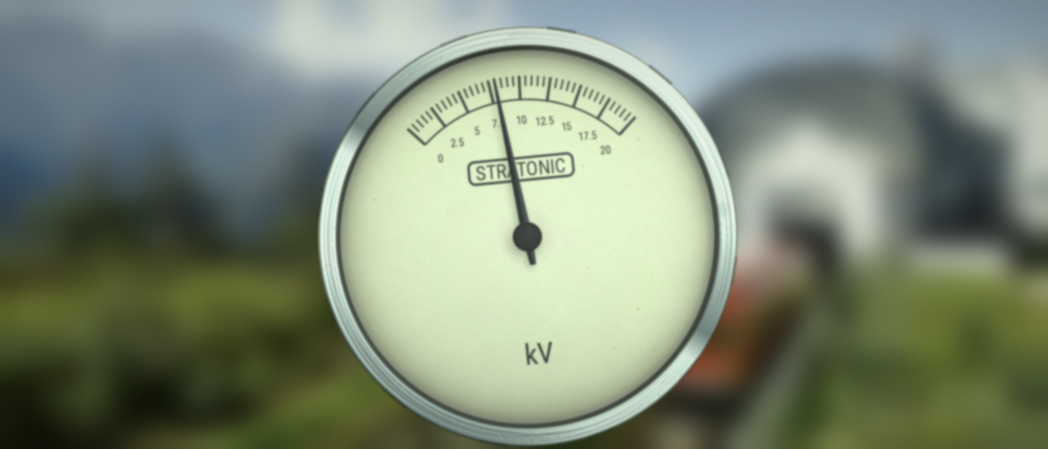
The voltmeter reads 8 kV
